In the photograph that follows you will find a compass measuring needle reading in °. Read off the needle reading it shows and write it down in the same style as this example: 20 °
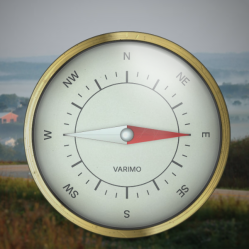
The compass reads 90 °
